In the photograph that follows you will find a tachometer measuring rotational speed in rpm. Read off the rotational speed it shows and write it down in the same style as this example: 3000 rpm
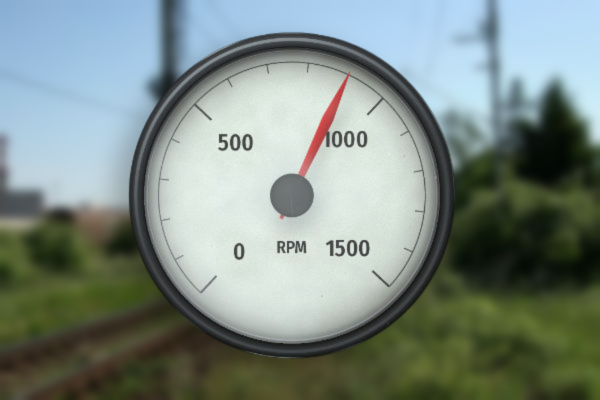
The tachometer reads 900 rpm
